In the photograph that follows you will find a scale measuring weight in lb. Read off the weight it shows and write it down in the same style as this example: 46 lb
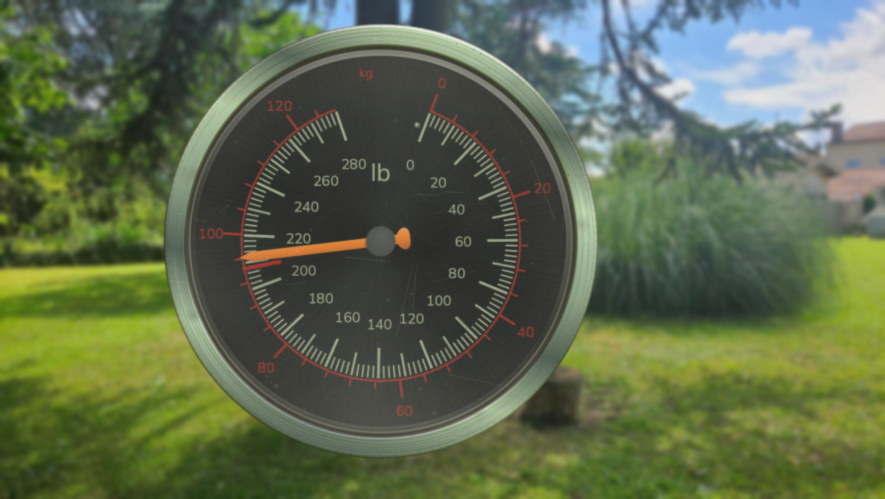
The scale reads 212 lb
